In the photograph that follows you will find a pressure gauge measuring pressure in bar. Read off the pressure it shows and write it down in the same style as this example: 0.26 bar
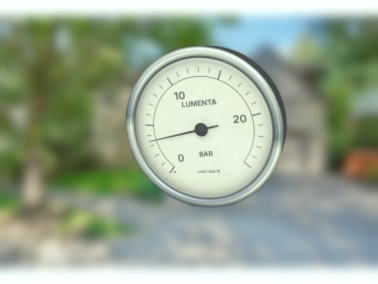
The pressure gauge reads 3.5 bar
